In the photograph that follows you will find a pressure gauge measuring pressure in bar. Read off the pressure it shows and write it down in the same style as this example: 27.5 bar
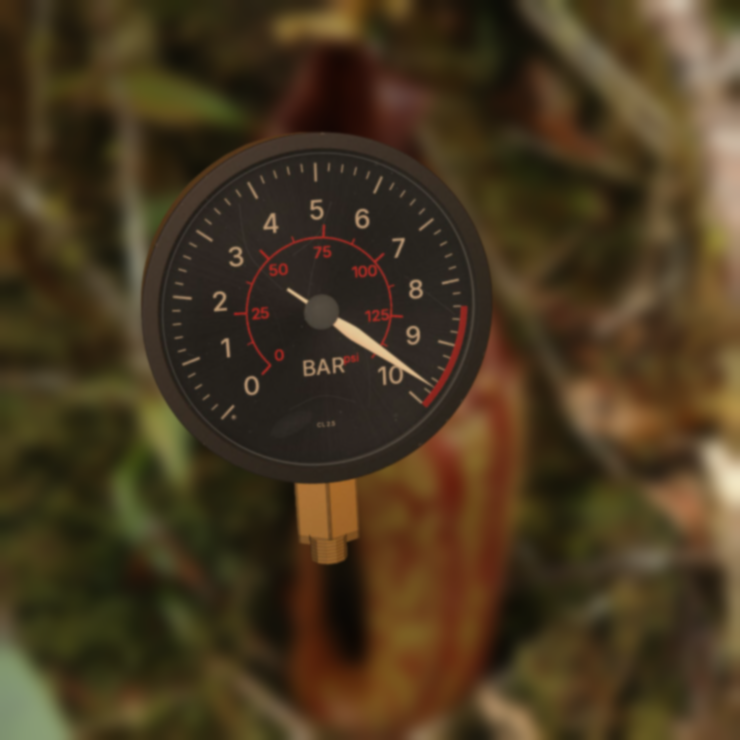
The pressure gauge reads 9.7 bar
